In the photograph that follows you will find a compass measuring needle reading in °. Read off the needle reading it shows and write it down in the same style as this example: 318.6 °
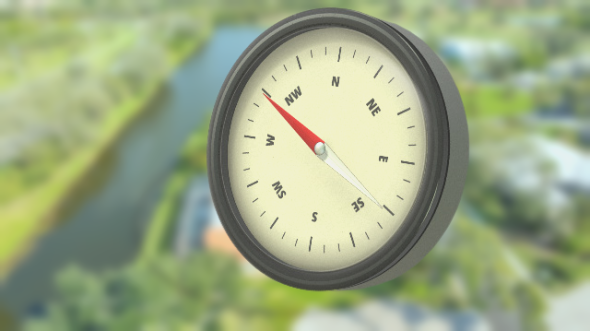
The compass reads 300 °
